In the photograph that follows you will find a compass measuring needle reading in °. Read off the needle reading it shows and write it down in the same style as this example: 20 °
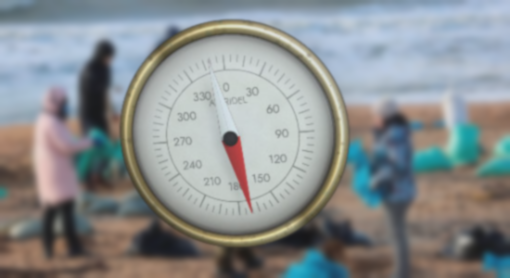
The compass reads 170 °
